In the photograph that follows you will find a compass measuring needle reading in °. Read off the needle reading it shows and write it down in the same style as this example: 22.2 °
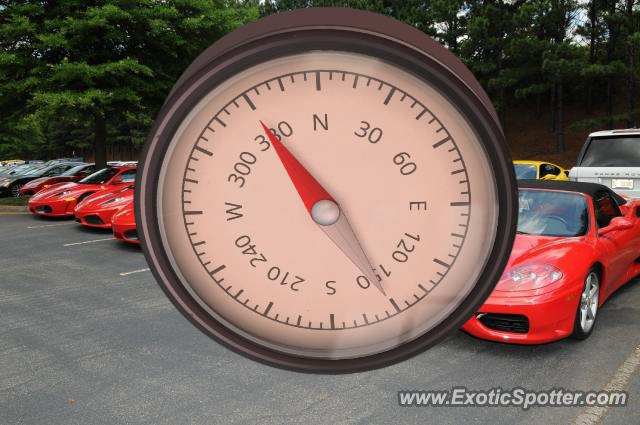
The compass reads 330 °
